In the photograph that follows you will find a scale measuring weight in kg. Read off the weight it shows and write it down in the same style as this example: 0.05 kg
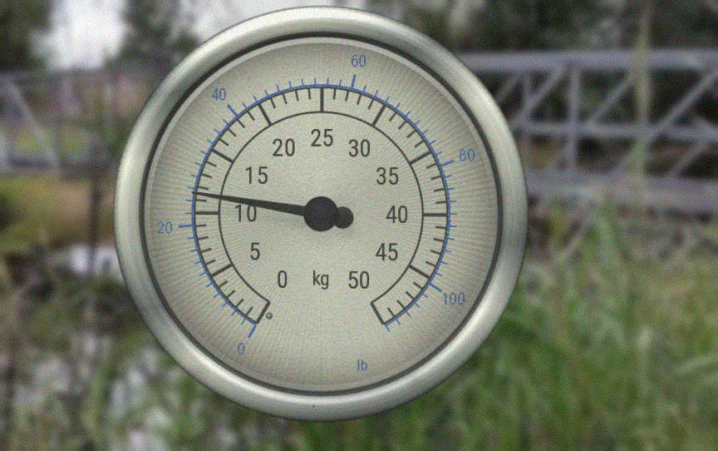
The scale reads 11.5 kg
